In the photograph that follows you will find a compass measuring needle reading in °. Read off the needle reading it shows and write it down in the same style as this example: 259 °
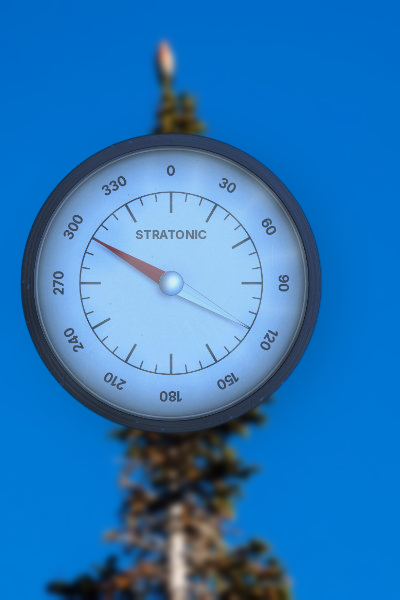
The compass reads 300 °
